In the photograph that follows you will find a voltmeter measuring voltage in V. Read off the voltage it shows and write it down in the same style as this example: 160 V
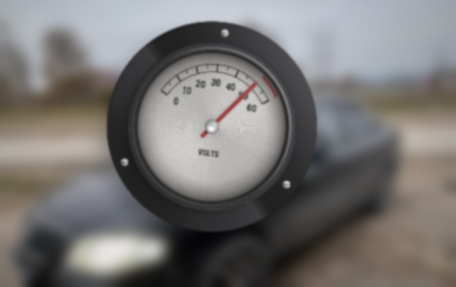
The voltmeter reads 50 V
